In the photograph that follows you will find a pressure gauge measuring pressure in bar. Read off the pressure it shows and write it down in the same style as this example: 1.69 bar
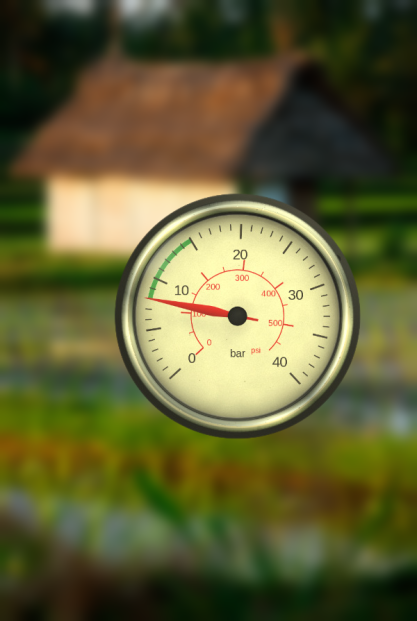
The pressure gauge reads 8 bar
